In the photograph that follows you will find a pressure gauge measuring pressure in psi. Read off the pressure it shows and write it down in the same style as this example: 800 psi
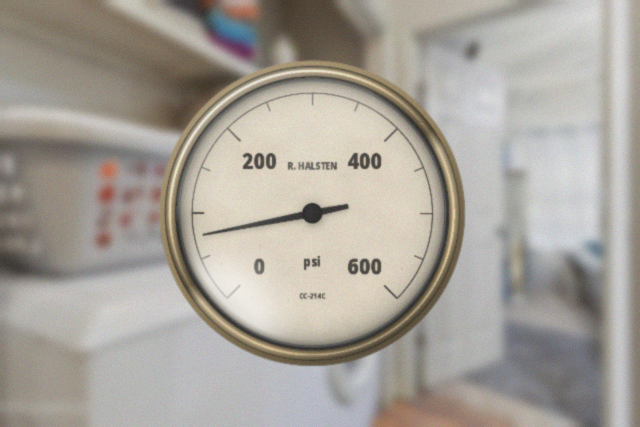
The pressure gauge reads 75 psi
